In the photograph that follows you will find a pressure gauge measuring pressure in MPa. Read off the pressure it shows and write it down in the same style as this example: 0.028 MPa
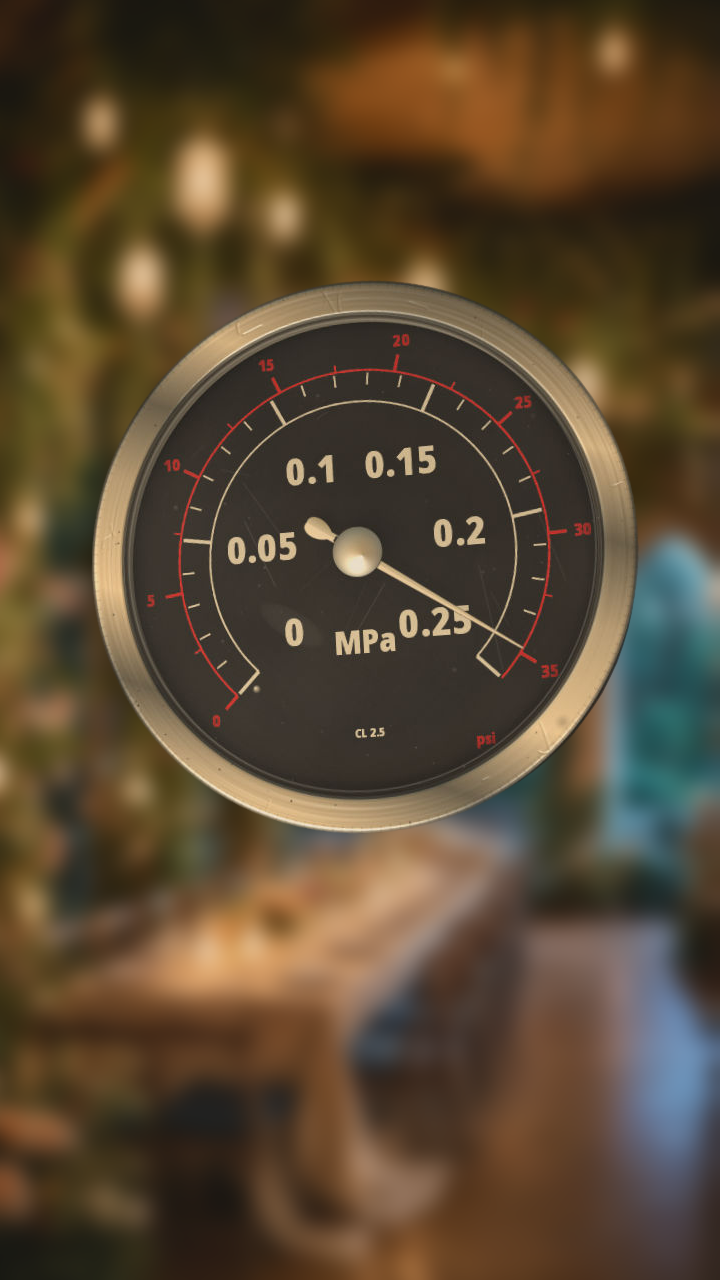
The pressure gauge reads 0.24 MPa
